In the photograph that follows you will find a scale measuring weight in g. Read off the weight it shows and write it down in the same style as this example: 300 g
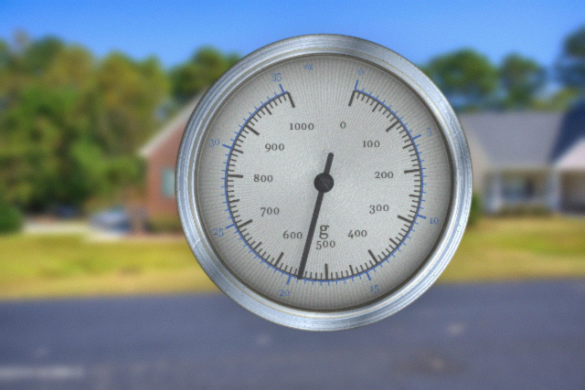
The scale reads 550 g
